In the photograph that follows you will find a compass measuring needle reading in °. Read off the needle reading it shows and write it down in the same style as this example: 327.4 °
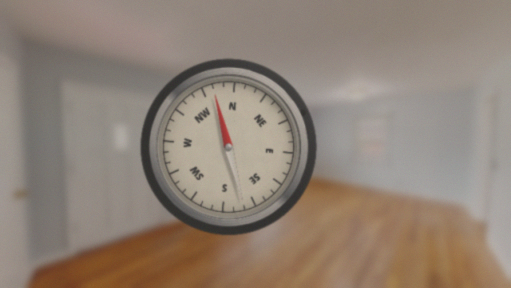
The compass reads 340 °
